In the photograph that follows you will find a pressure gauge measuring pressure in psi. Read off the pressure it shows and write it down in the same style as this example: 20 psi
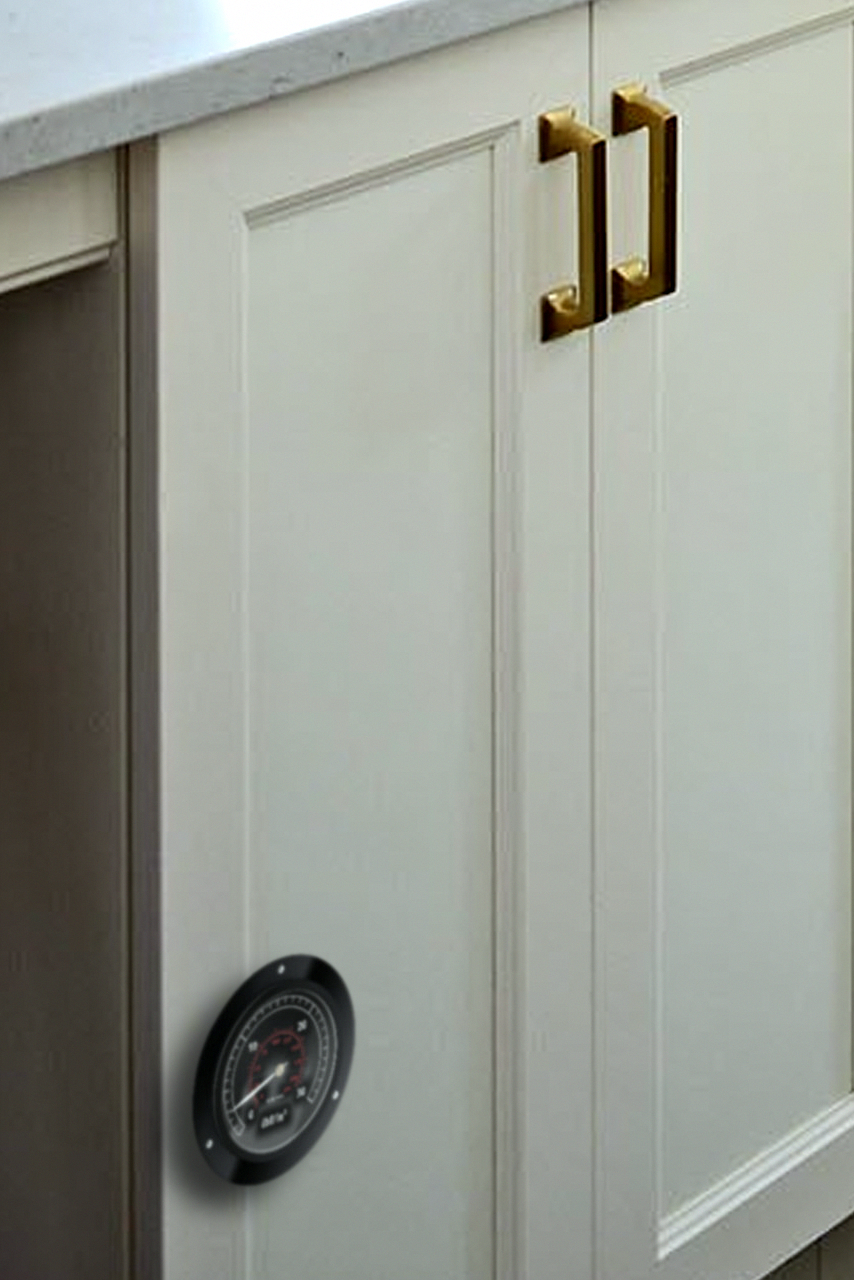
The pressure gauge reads 3 psi
